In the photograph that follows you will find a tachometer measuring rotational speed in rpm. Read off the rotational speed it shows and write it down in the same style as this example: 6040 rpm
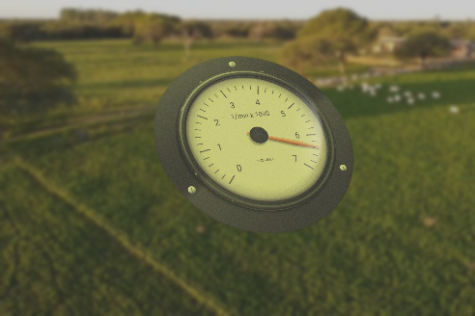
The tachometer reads 6400 rpm
